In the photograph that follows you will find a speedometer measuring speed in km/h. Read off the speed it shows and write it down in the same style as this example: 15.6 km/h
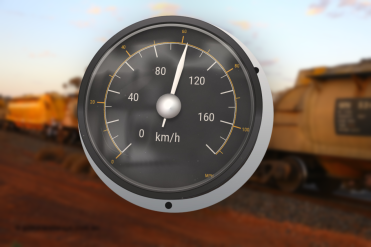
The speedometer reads 100 km/h
